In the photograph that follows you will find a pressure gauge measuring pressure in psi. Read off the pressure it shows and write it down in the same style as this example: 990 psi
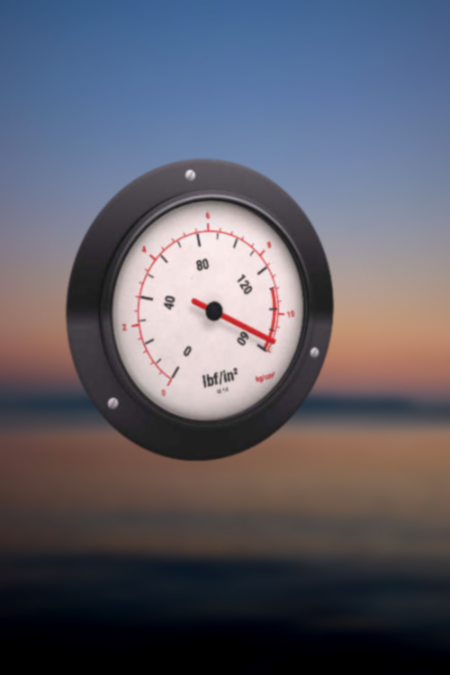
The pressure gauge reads 155 psi
